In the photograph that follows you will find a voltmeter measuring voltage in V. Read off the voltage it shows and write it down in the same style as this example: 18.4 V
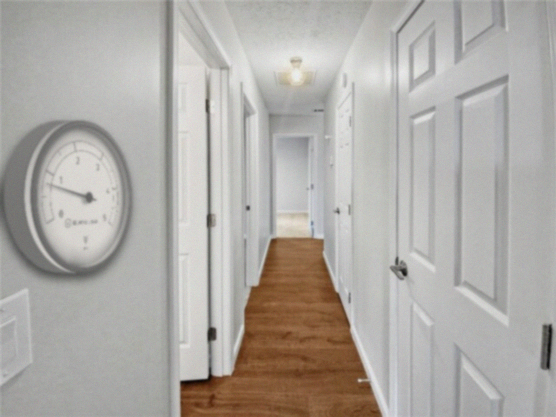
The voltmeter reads 0.75 V
